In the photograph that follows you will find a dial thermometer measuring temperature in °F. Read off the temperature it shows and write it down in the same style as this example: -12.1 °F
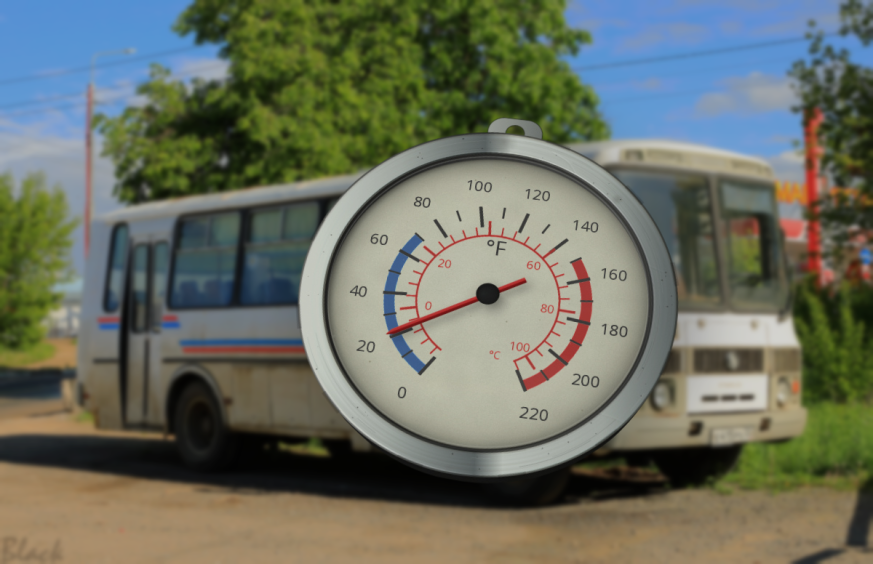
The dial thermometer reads 20 °F
